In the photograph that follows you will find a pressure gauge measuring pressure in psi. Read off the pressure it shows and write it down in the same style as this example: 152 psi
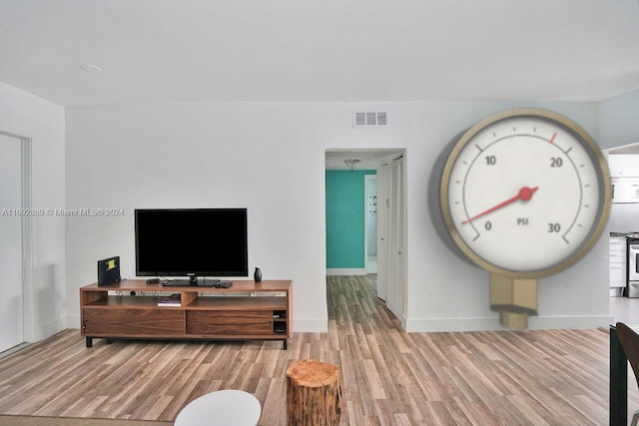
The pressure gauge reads 2 psi
